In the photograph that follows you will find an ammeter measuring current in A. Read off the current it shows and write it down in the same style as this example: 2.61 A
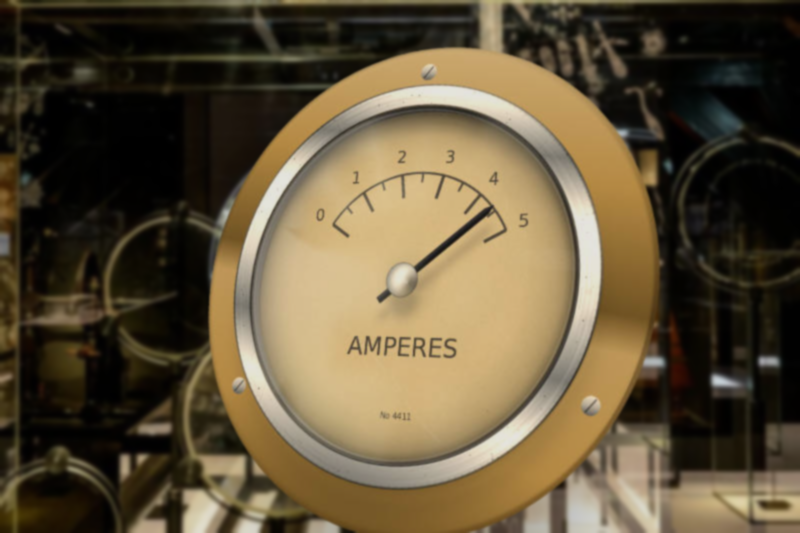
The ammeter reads 4.5 A
